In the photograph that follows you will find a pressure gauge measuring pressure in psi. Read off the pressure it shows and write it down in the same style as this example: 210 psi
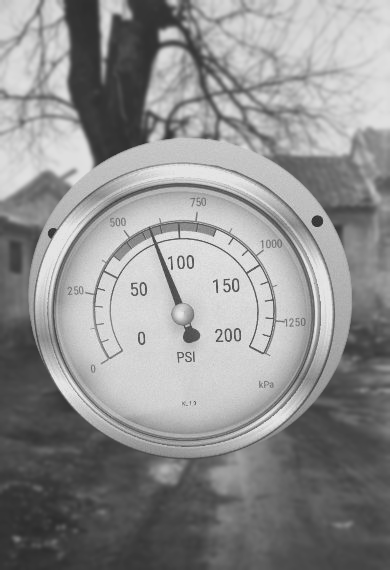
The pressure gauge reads 85 psi
